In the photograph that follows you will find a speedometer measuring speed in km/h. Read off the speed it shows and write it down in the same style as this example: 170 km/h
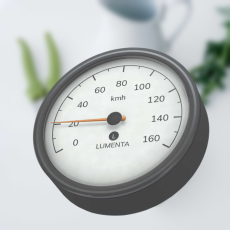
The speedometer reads 20 km/h
